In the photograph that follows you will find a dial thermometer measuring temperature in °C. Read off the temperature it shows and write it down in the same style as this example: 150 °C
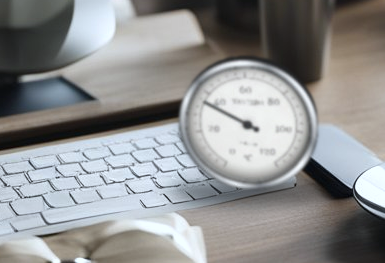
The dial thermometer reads 36 °C
